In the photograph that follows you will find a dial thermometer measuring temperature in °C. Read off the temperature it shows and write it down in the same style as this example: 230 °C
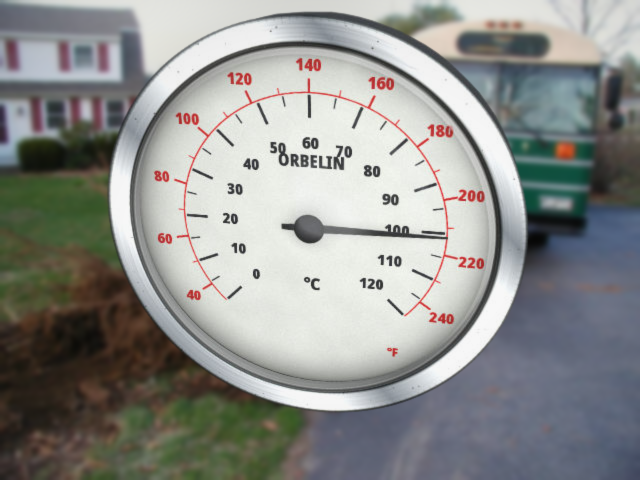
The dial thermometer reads 100 °C
